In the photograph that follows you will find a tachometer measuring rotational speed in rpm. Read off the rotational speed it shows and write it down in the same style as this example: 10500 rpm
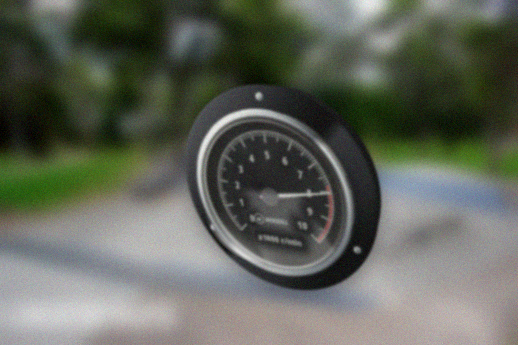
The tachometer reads 8000 rpm
